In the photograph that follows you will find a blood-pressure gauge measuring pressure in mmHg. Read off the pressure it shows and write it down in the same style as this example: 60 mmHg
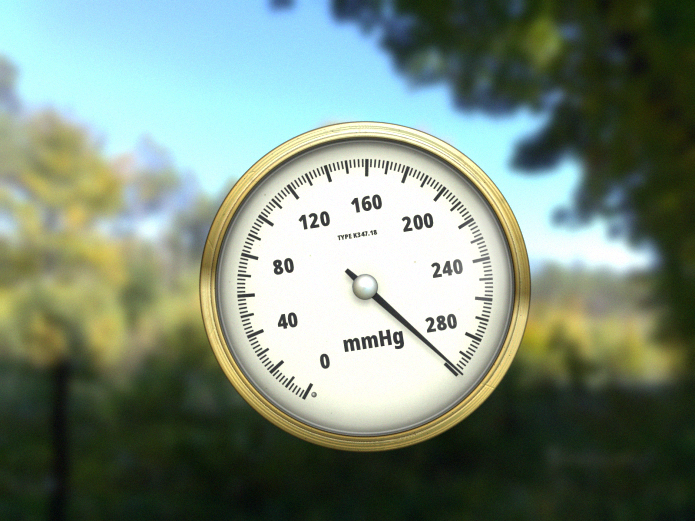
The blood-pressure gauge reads 298 mmHg
